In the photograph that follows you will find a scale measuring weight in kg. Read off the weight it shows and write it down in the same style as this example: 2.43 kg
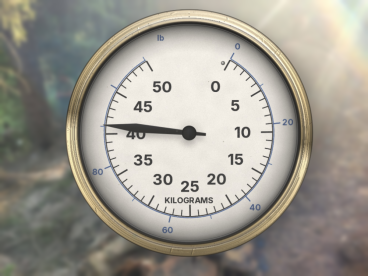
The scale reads 41 kg
